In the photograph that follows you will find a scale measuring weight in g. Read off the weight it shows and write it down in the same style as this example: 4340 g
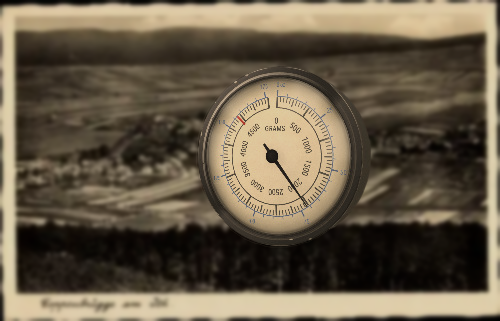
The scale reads 2000 g
